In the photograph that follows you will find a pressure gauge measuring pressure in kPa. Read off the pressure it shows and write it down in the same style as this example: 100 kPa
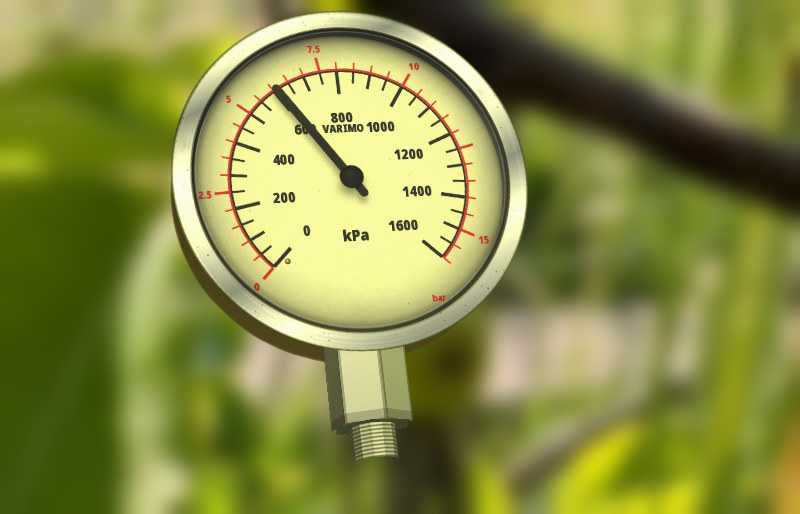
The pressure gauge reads 600 kPa
